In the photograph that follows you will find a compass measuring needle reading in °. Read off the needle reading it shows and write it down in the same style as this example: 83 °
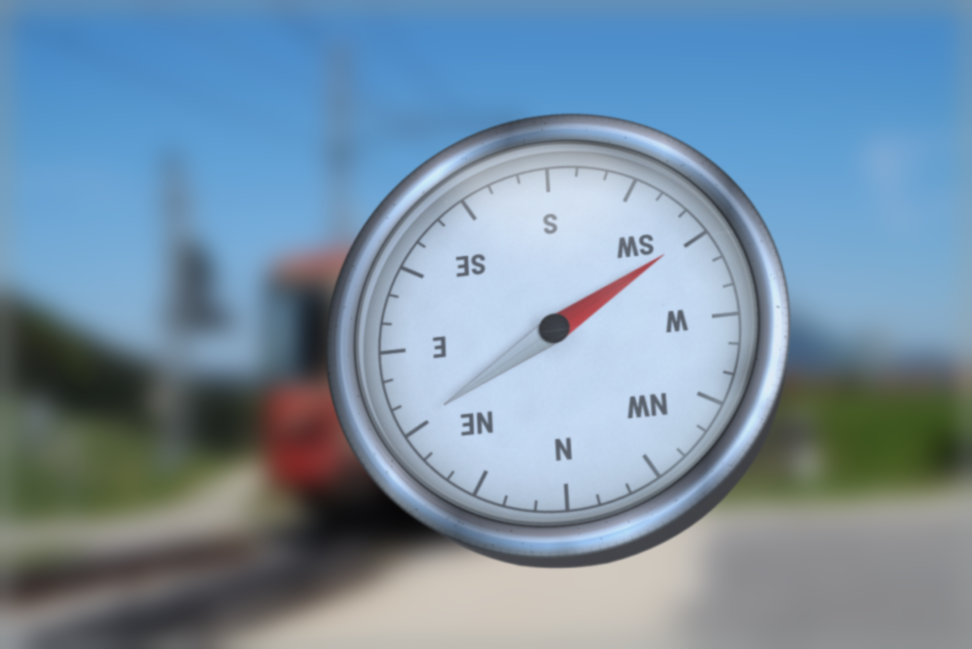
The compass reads 240 °
